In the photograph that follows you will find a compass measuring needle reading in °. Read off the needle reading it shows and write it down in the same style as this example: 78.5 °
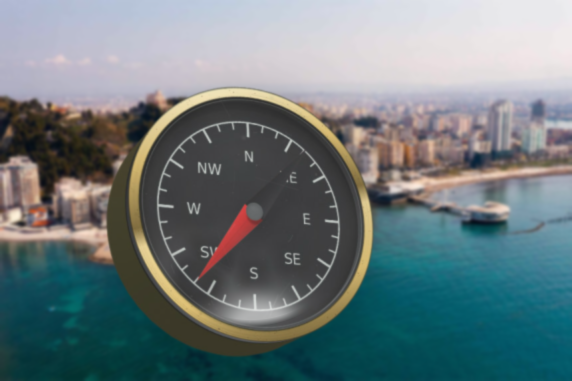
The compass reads 220 °
